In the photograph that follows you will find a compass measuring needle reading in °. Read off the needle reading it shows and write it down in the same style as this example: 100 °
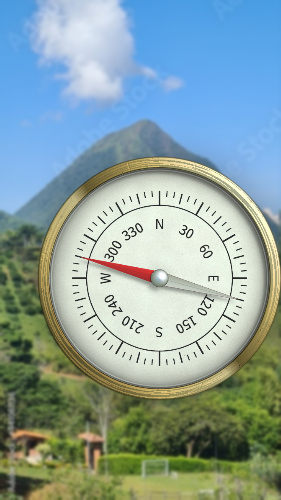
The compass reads 285 °
